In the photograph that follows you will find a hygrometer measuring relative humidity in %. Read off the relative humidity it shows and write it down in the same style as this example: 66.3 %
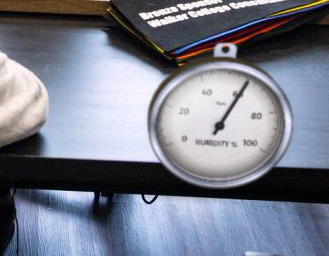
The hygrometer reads 60 %
